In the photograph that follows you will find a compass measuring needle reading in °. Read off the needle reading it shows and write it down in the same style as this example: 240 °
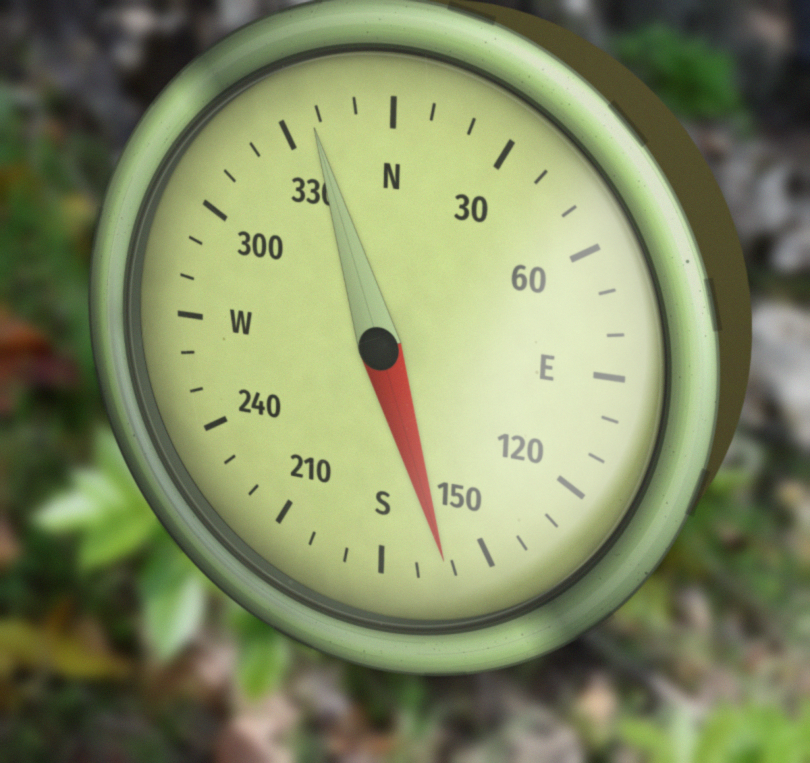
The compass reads 160 °
